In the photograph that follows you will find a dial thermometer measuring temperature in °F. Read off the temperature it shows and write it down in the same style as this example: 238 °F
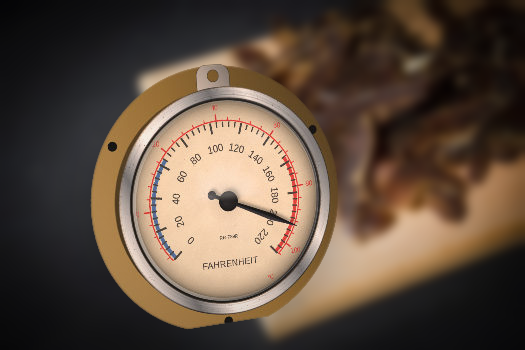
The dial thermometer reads 200 °F
